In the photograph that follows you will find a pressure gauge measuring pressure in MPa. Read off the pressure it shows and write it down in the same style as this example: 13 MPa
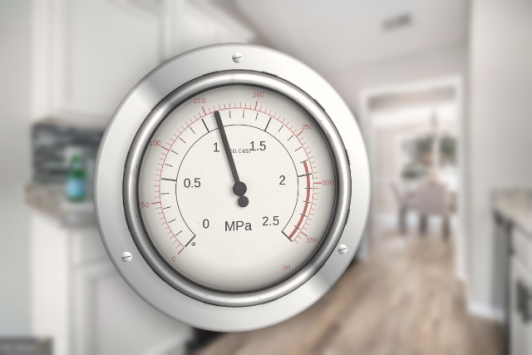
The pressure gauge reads 1.1 MPa
